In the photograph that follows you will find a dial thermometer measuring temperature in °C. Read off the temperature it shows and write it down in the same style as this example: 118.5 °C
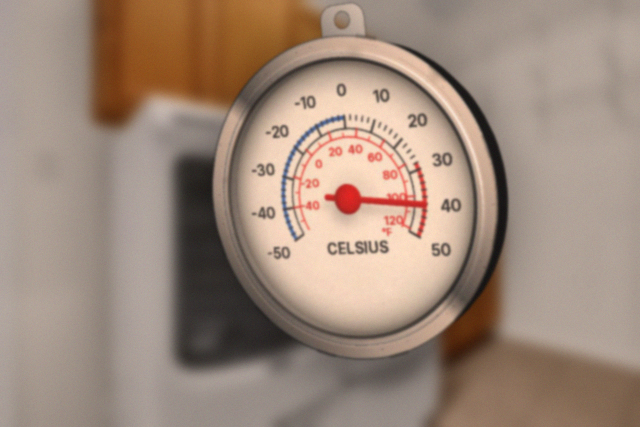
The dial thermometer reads 40 °C
